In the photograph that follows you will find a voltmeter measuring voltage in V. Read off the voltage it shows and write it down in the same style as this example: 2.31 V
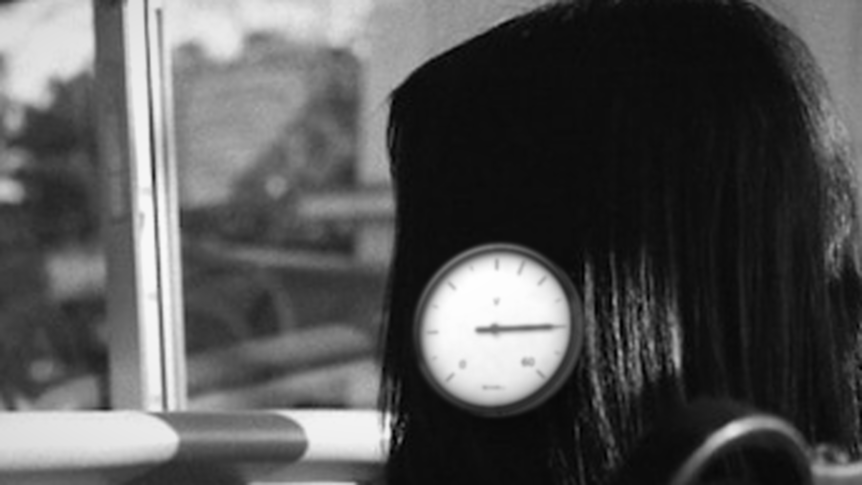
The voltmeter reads 50 V
